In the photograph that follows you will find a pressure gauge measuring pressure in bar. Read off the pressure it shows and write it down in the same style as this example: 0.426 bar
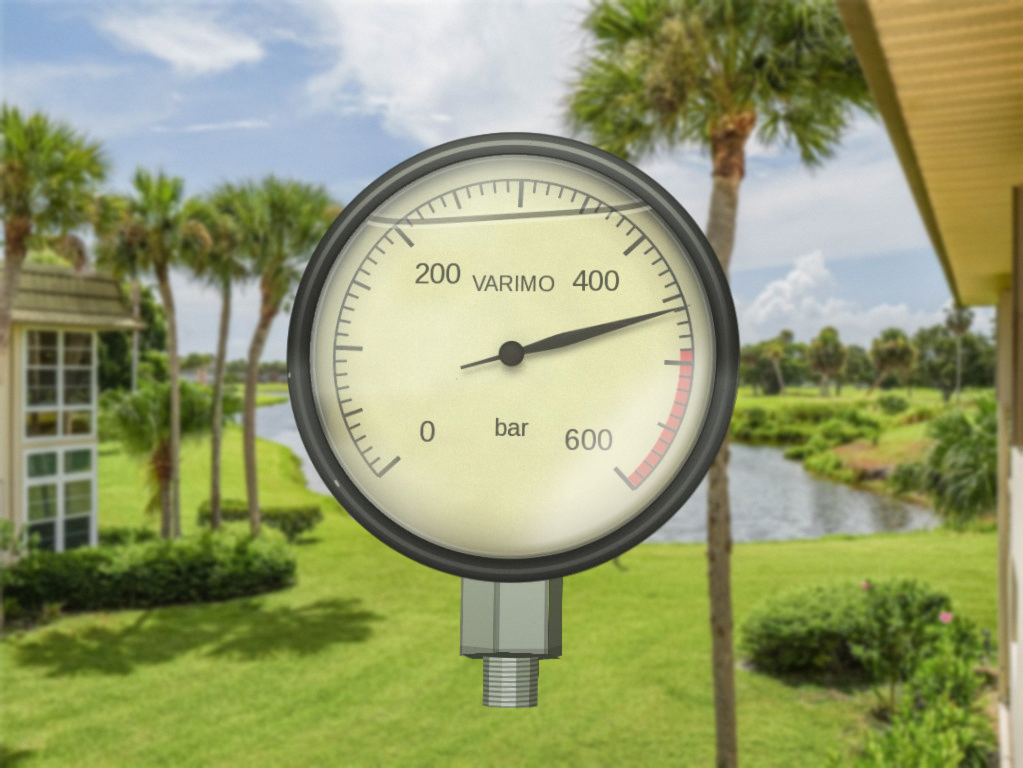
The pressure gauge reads 460 bar
